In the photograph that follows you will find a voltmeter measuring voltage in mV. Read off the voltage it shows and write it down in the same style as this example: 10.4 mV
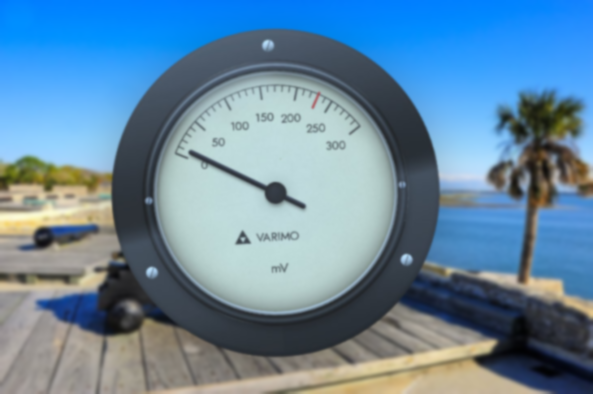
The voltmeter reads 10 mV
